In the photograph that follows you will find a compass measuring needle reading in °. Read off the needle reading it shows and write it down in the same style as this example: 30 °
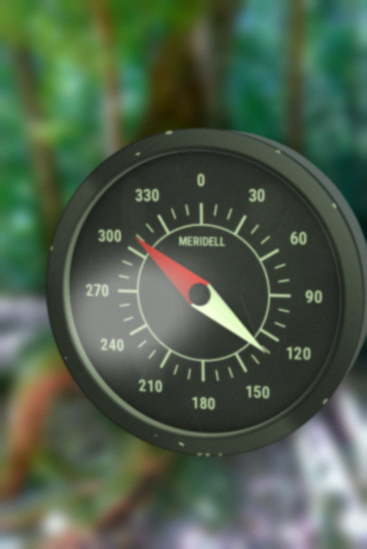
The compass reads 310 °
